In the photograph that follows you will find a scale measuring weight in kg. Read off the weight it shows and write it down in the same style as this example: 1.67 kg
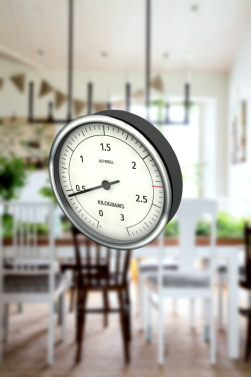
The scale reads 0.45 kg
